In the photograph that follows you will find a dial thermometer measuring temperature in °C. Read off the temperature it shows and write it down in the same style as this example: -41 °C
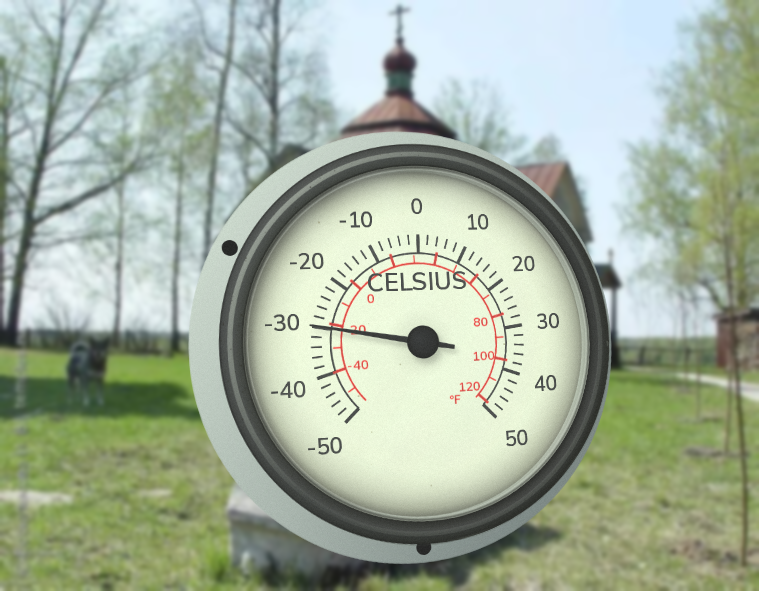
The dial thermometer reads -30 °C
